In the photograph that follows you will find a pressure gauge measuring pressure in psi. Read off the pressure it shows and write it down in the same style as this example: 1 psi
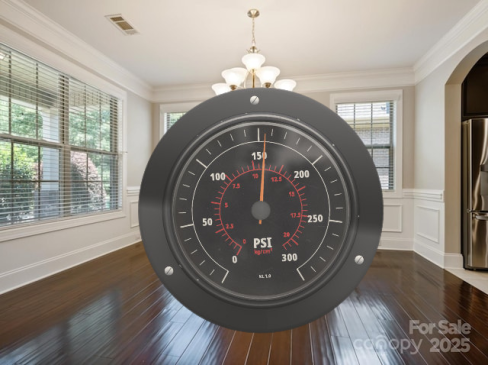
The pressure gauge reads 155 psi
